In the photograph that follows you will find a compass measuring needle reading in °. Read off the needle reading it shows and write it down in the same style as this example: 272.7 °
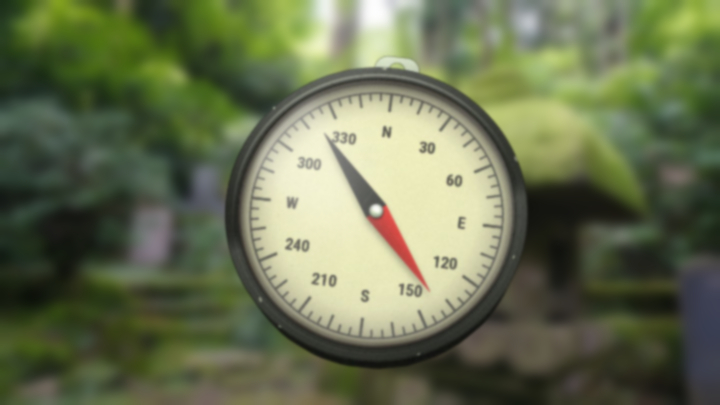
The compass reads 140 °
